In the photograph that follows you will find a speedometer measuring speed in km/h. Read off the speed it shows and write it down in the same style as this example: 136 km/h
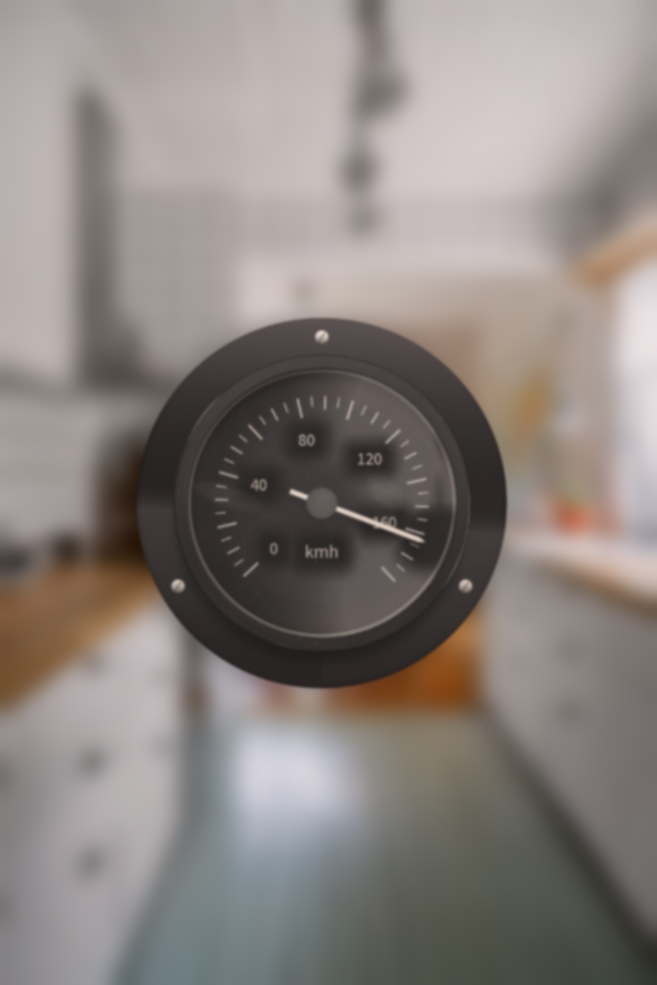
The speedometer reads 162.5 km/h
